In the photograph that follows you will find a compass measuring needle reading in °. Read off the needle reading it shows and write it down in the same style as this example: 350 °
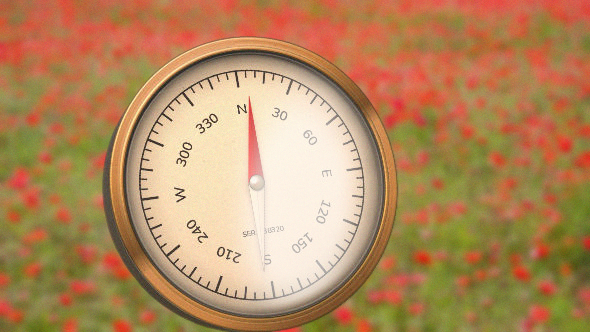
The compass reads 5 °
